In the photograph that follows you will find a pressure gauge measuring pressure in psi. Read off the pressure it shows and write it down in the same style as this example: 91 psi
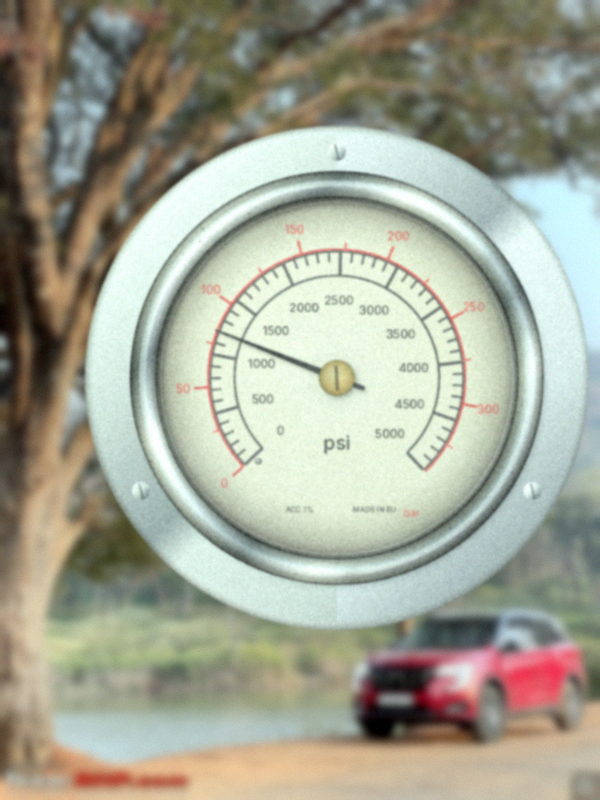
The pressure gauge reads 1200 psi
